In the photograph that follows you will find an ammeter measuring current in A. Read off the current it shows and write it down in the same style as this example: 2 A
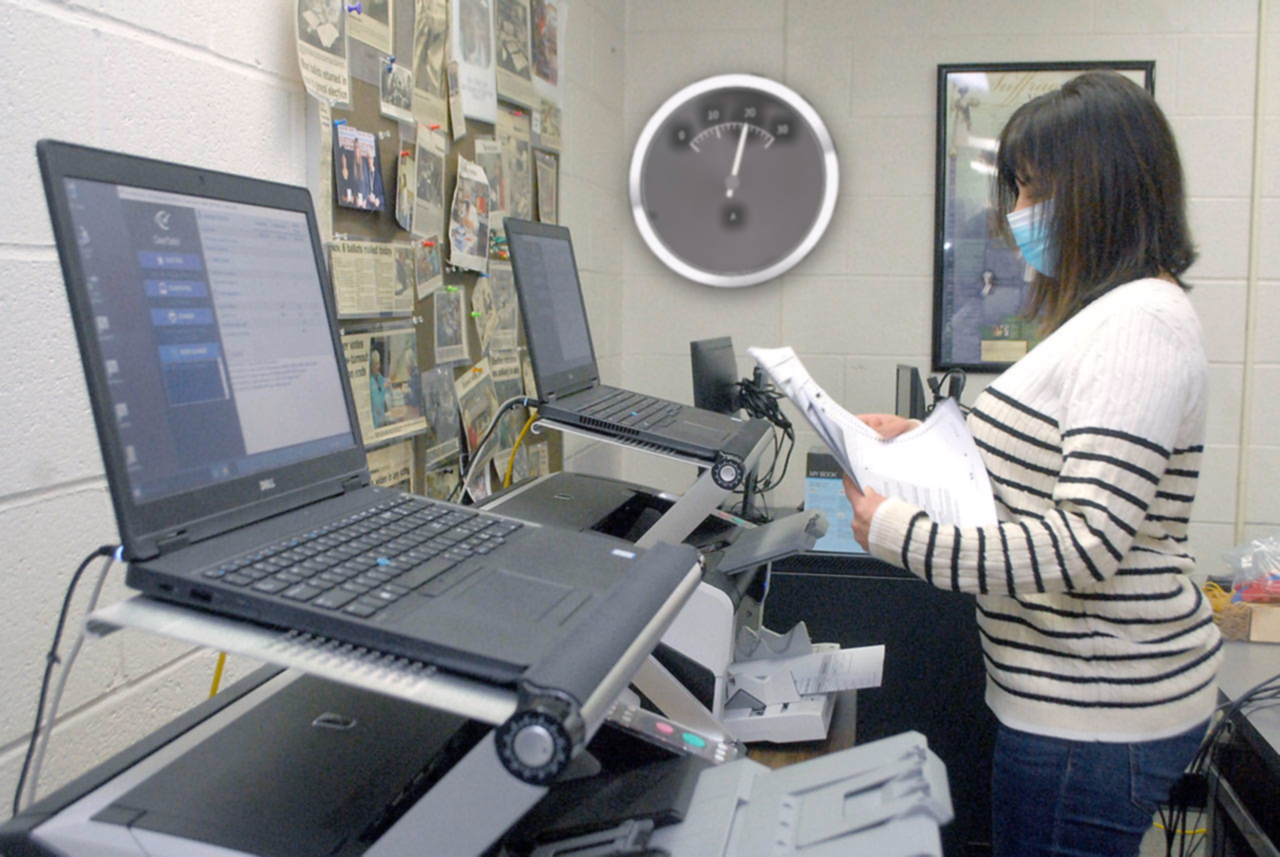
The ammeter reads 20 A
